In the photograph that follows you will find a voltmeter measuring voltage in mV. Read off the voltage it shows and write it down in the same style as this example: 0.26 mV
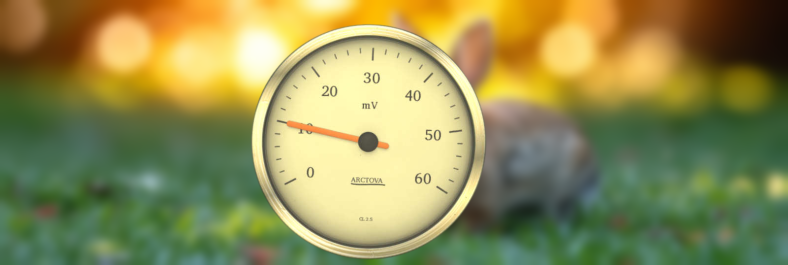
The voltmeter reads 10 mV
